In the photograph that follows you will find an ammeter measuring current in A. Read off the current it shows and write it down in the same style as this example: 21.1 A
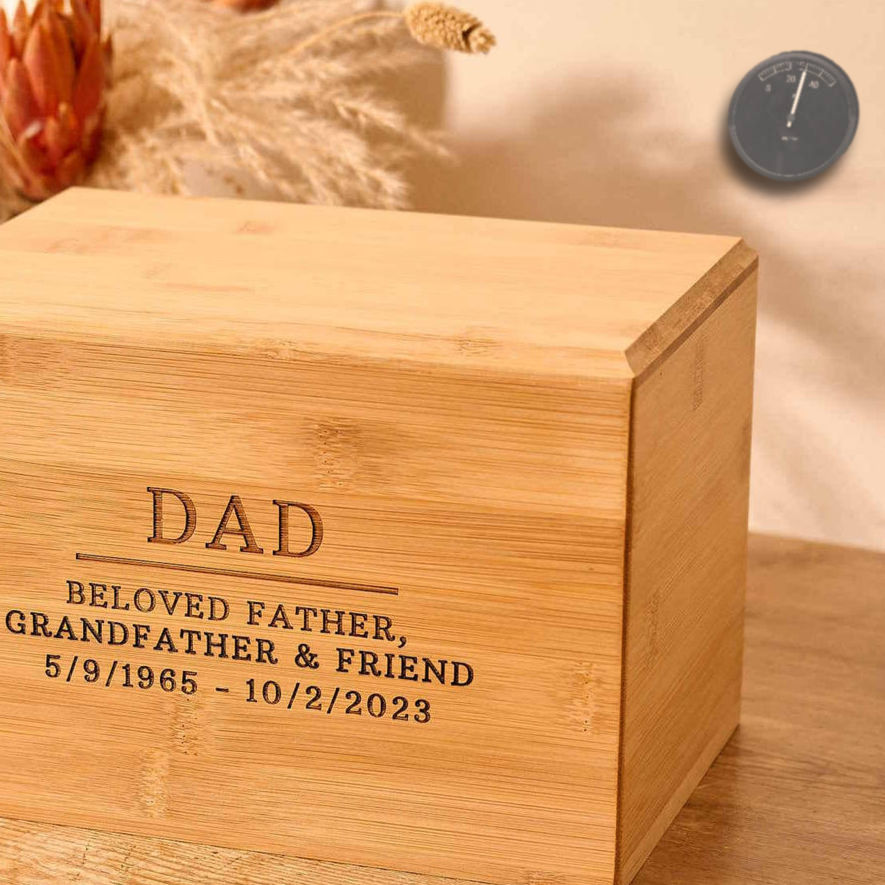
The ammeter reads 30 A
